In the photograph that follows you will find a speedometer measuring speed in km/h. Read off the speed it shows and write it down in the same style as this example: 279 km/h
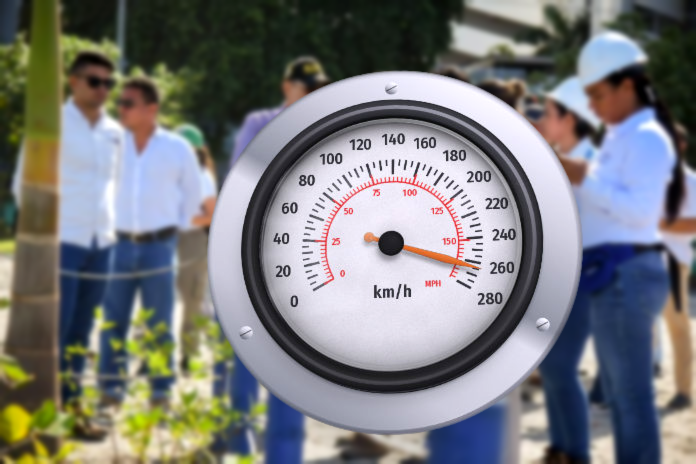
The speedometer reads 265 km/h
